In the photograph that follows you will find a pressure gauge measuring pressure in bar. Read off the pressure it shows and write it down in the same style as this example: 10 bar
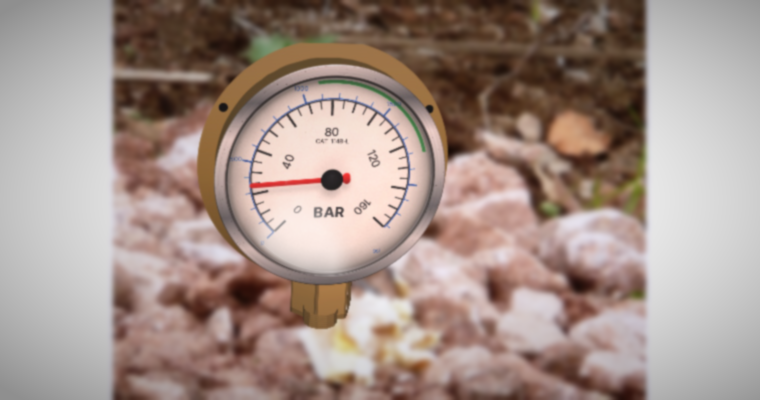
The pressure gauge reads 25 bar
